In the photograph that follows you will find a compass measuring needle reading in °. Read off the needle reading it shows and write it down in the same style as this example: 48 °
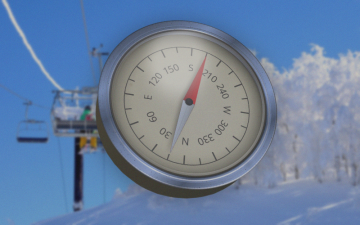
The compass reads 195 °
